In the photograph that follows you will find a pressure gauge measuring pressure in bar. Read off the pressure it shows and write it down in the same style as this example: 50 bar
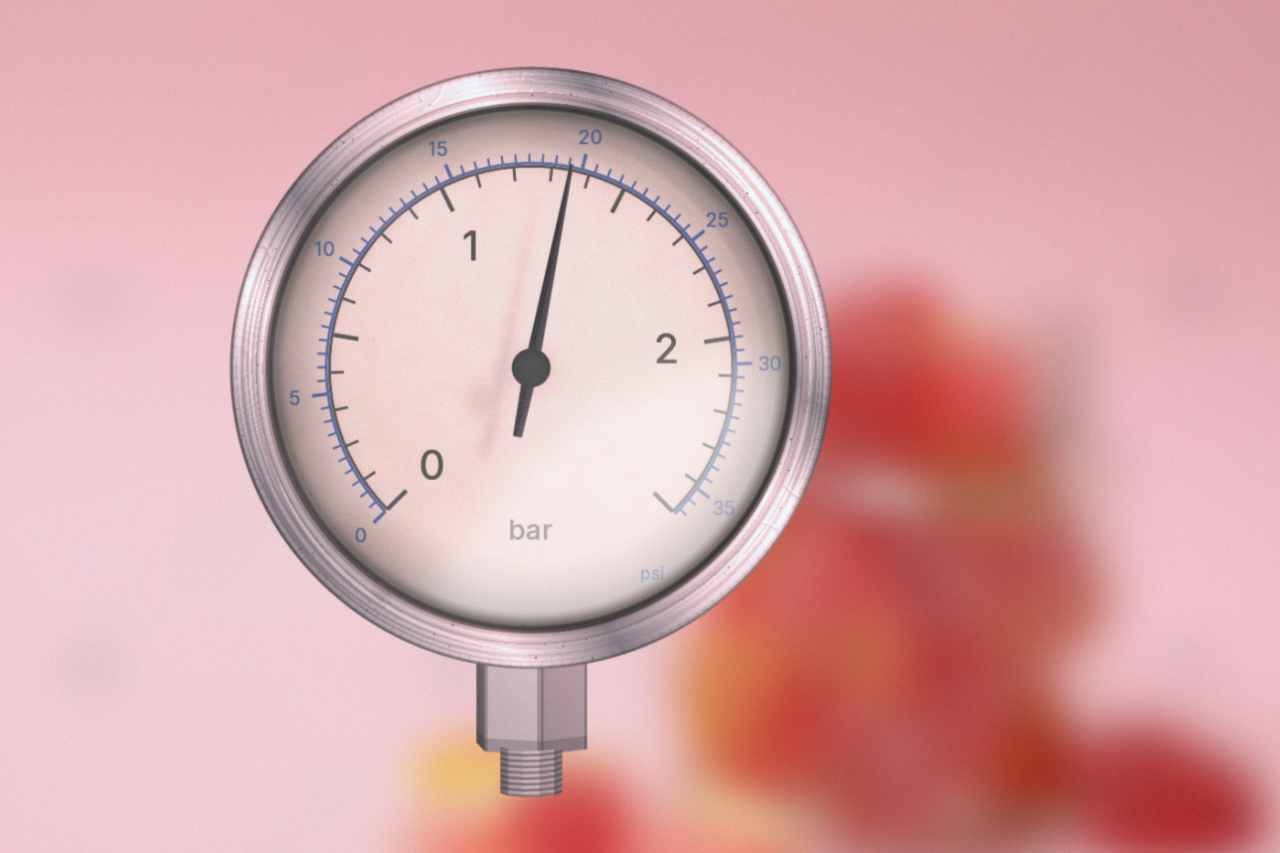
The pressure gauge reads 1.35 bar
